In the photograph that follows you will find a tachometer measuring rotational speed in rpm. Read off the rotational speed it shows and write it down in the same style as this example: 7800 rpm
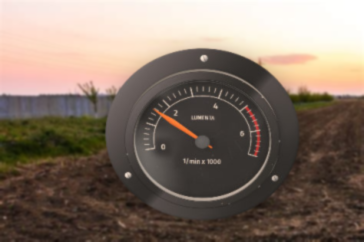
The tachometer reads 1600 rpm
